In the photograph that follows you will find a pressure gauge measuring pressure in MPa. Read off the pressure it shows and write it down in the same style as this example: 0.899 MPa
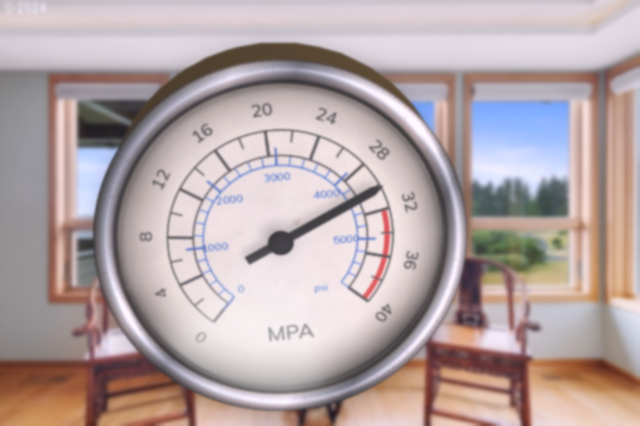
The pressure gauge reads 30 MPa
